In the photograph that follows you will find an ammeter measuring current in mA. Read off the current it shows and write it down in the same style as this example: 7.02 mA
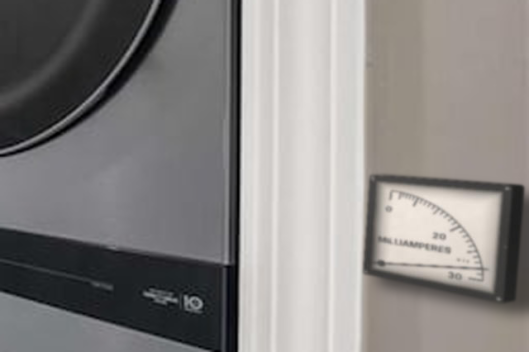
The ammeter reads 28 mA
